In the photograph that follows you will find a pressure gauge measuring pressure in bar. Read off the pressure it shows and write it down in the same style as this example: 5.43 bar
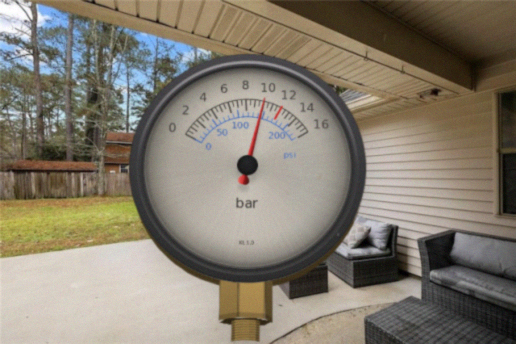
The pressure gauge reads 10 bar
